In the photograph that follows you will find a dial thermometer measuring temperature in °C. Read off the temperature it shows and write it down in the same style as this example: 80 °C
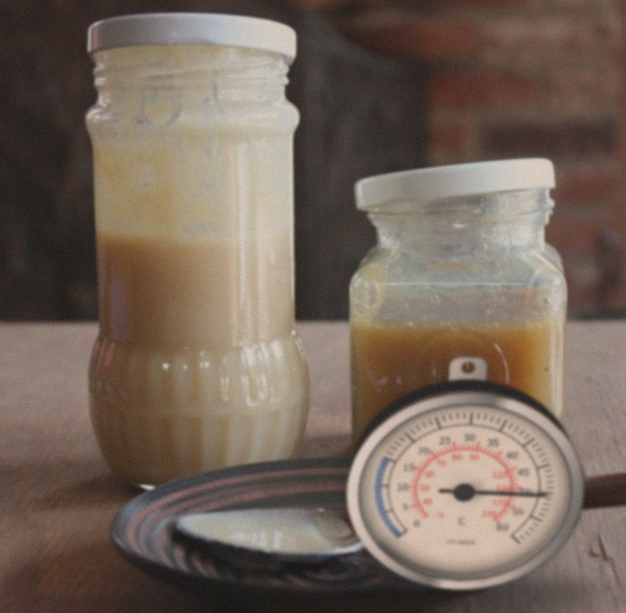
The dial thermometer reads 50 °C
